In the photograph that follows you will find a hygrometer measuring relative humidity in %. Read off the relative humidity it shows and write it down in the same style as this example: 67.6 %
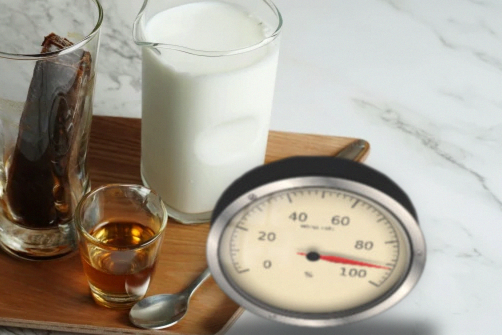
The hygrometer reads 90 %
